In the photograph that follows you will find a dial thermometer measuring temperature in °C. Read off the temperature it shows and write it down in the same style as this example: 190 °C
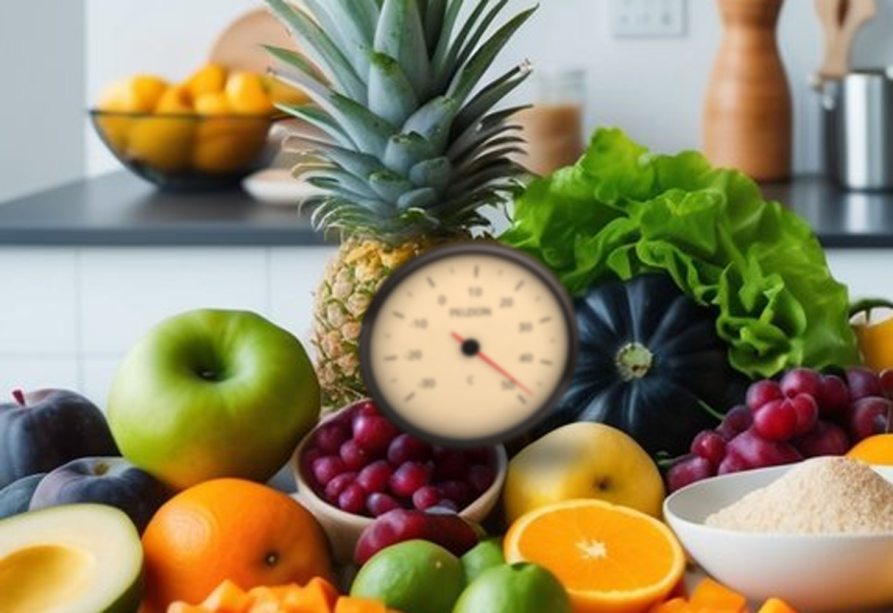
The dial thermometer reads 47.5 °C
